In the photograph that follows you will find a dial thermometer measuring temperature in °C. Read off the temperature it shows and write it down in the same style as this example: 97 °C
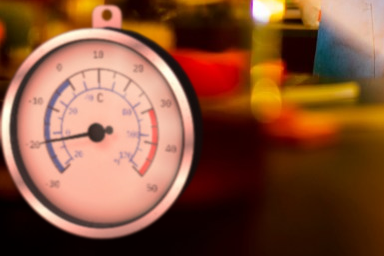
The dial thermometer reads -20 °C
